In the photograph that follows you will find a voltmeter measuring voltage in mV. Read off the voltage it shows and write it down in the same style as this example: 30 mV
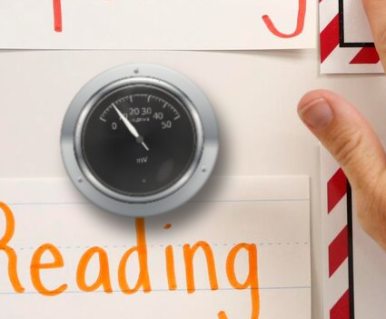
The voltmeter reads 10 mV
